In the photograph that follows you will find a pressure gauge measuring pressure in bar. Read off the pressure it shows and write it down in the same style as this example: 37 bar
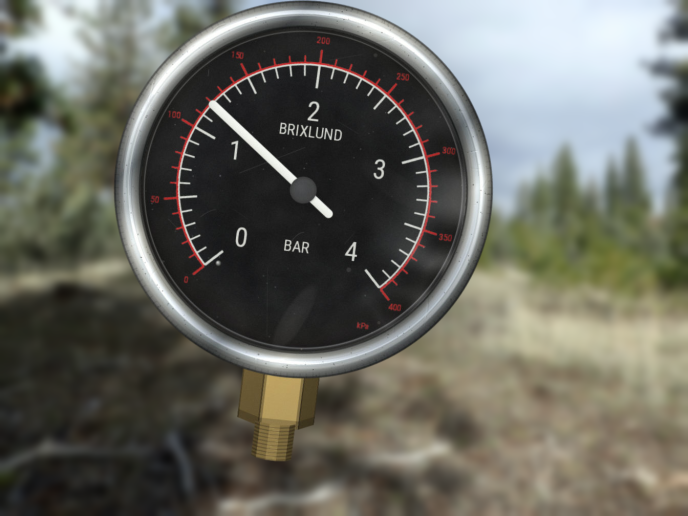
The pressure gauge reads 1.2 bar
